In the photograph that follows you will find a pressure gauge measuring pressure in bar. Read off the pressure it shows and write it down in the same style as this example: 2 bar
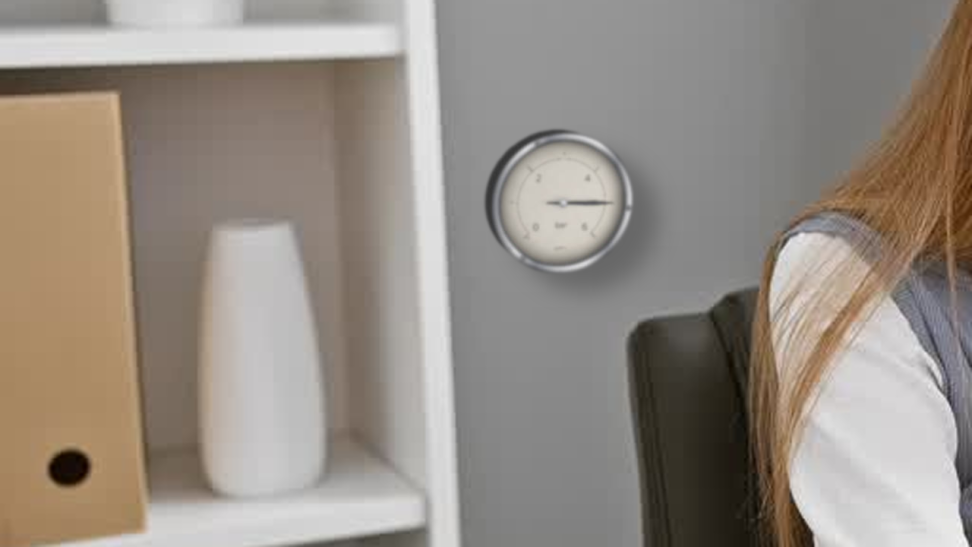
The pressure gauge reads 5 bar
